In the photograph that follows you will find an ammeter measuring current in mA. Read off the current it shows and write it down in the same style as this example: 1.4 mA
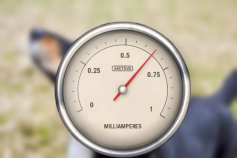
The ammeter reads 0.65 mA
